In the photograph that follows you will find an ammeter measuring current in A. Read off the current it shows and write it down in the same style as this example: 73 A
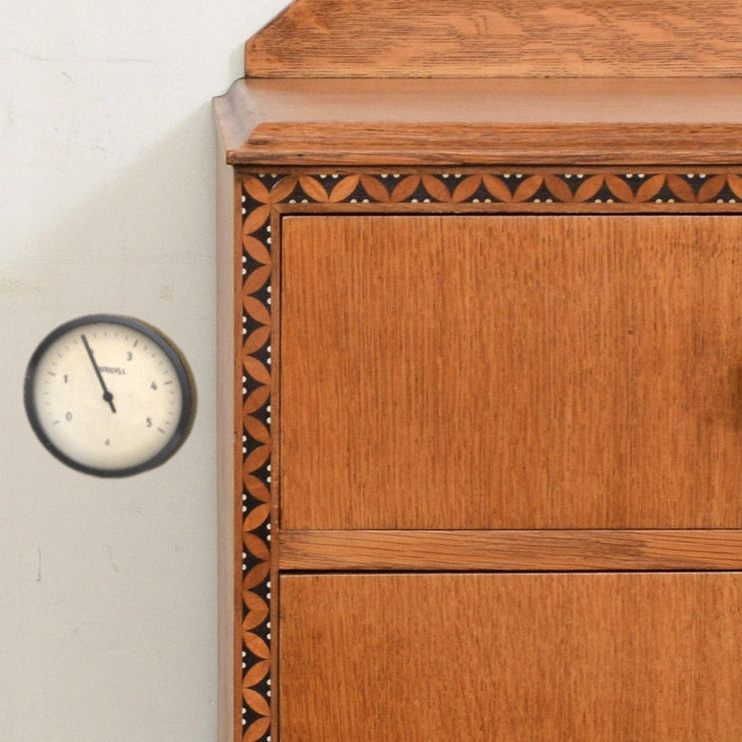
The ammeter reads 2 A
